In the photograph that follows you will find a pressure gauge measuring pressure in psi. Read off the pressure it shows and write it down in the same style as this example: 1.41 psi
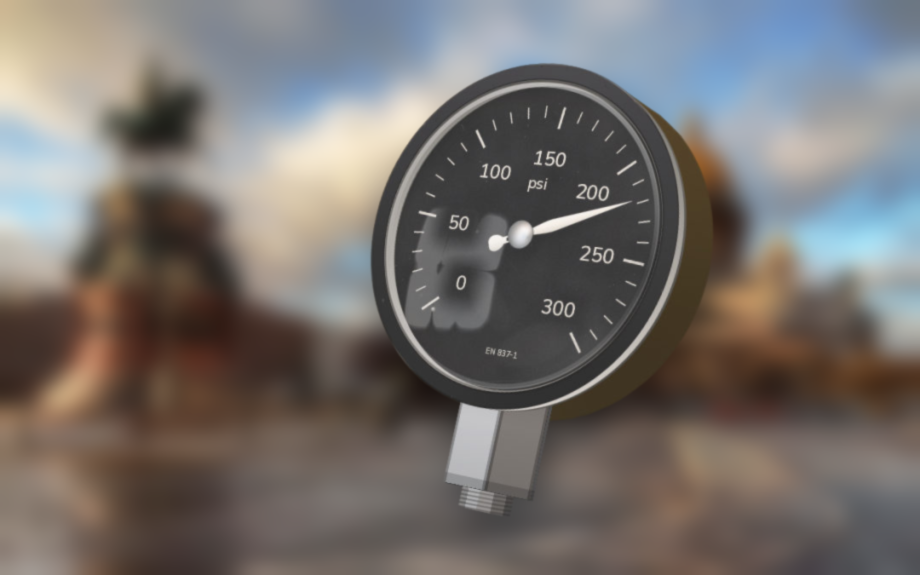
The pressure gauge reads 220 psi
